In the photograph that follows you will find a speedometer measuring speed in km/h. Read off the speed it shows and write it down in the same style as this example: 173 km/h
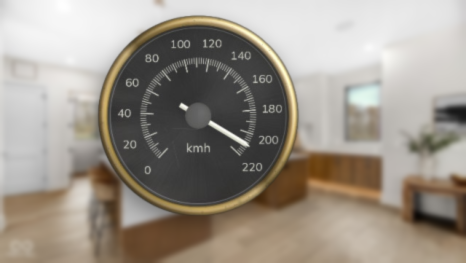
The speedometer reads 210 km/h
